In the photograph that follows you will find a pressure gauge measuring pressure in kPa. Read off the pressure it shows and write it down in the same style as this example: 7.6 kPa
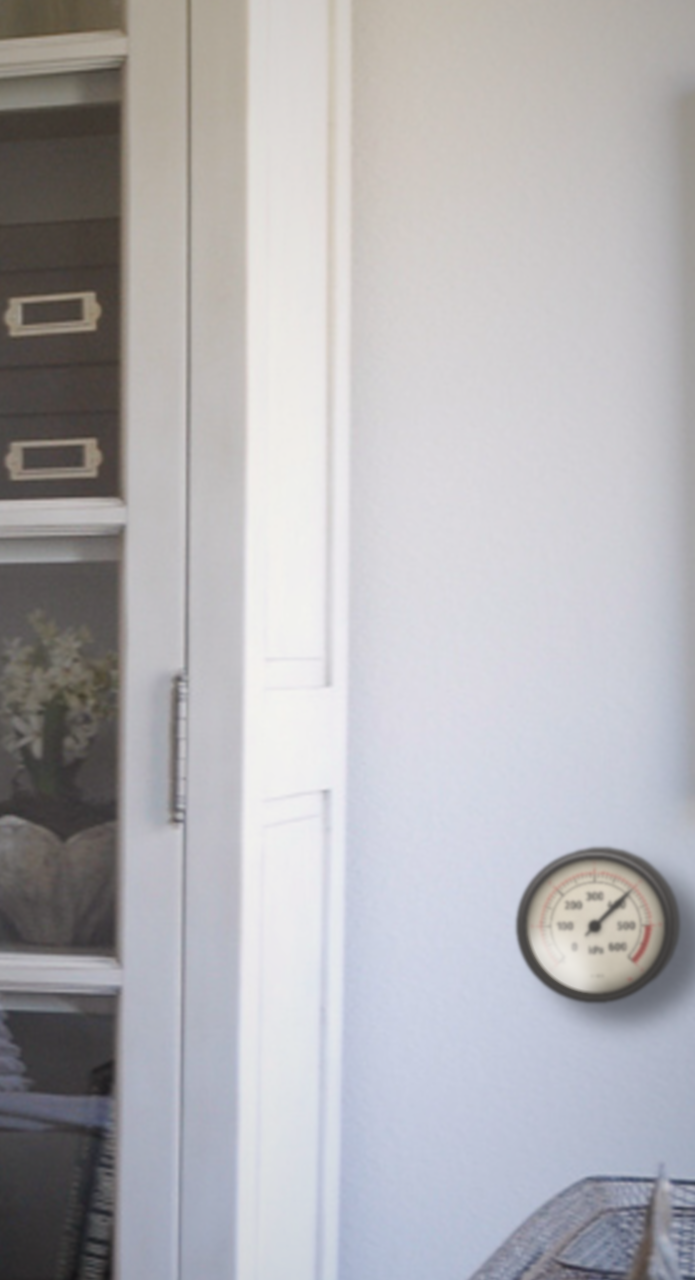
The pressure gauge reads 400 kPa
